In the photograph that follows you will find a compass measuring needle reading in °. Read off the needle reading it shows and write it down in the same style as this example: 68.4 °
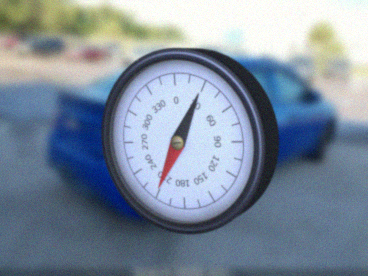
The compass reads 210 °
